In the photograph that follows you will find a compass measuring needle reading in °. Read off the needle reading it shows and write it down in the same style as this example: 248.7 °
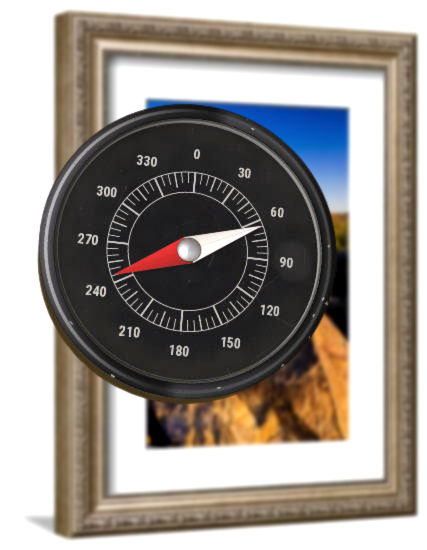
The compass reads 245 °
